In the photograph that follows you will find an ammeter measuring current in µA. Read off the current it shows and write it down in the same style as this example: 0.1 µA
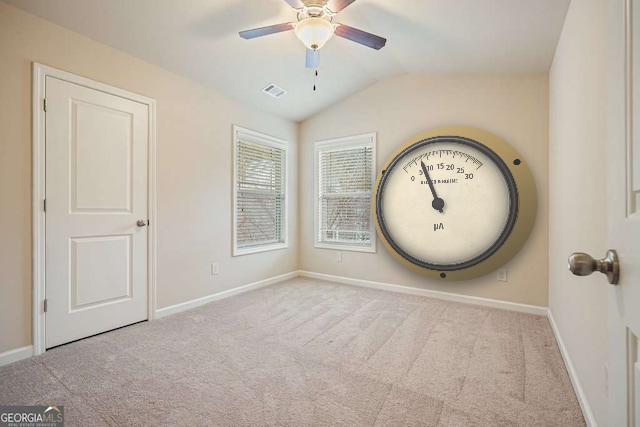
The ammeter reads 7.5 µA
